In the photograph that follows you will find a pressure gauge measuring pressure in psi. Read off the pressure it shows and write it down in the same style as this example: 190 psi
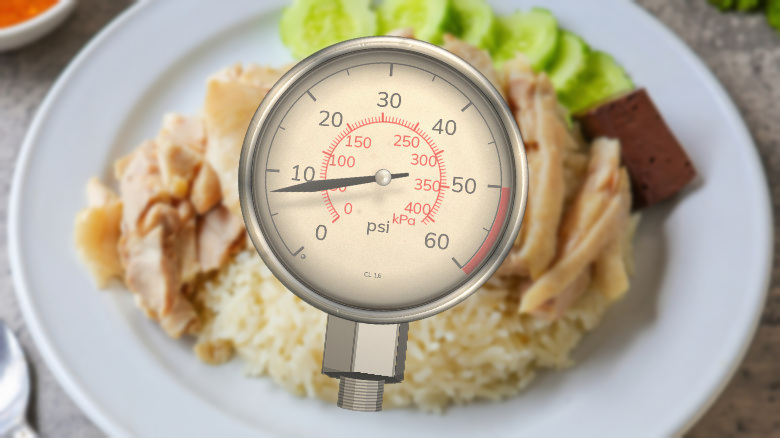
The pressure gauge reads 7.5 psi
